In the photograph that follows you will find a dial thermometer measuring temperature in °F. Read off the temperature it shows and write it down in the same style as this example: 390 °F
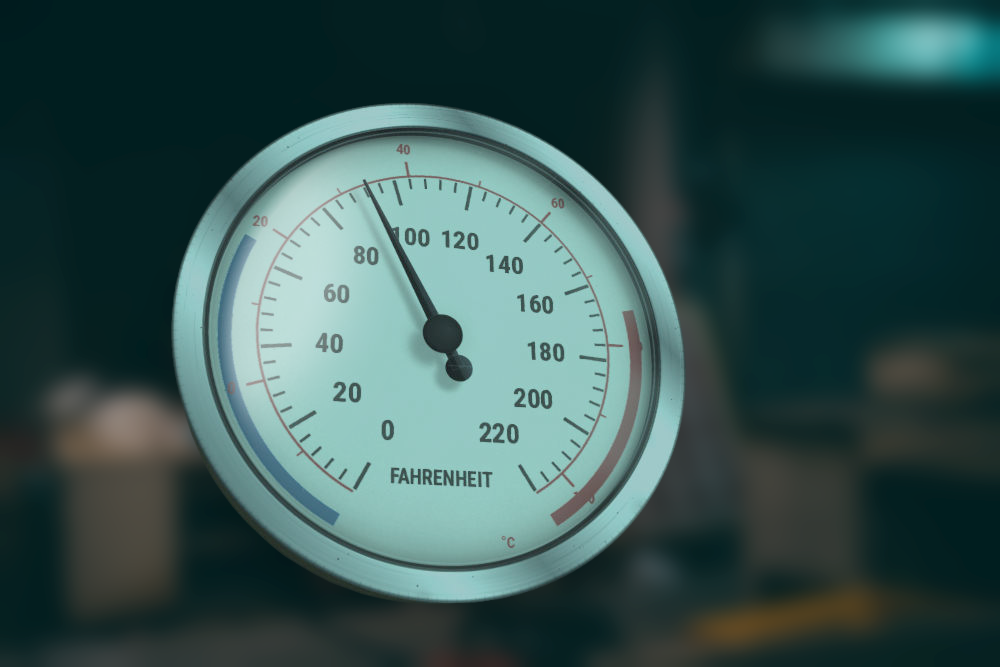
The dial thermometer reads 92 °F
